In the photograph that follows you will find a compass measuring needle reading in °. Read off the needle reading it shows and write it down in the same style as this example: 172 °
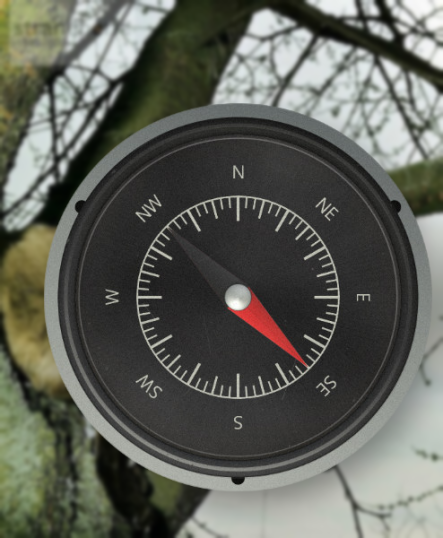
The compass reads 135 °
